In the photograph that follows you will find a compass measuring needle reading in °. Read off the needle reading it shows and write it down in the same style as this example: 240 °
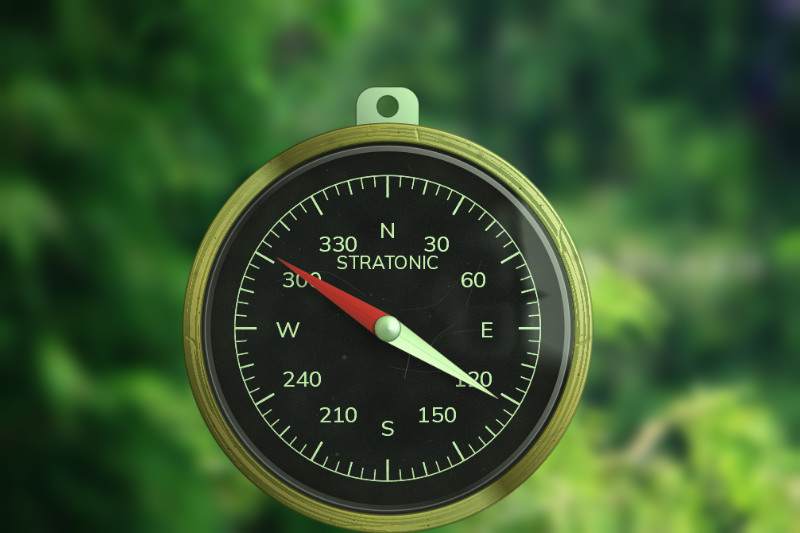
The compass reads 302.5 °
